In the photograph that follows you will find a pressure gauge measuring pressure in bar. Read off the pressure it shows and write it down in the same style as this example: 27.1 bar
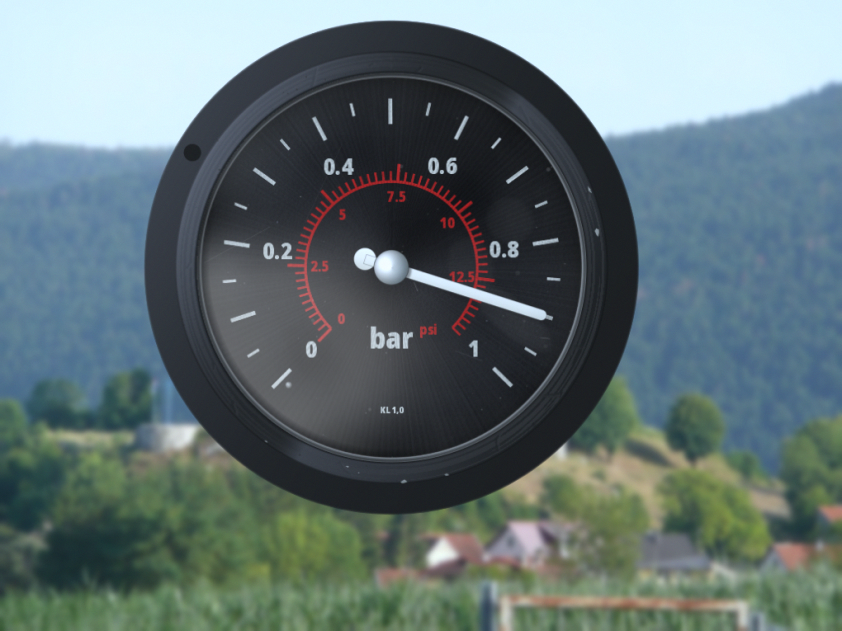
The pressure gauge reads 0.9 bar
